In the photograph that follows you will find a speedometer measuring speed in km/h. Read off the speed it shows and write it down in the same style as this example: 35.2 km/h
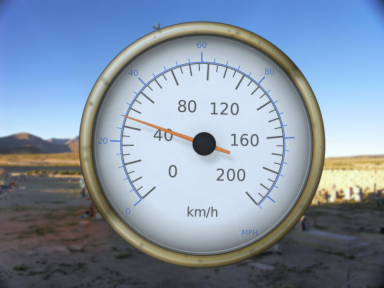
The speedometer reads 45 km/h
